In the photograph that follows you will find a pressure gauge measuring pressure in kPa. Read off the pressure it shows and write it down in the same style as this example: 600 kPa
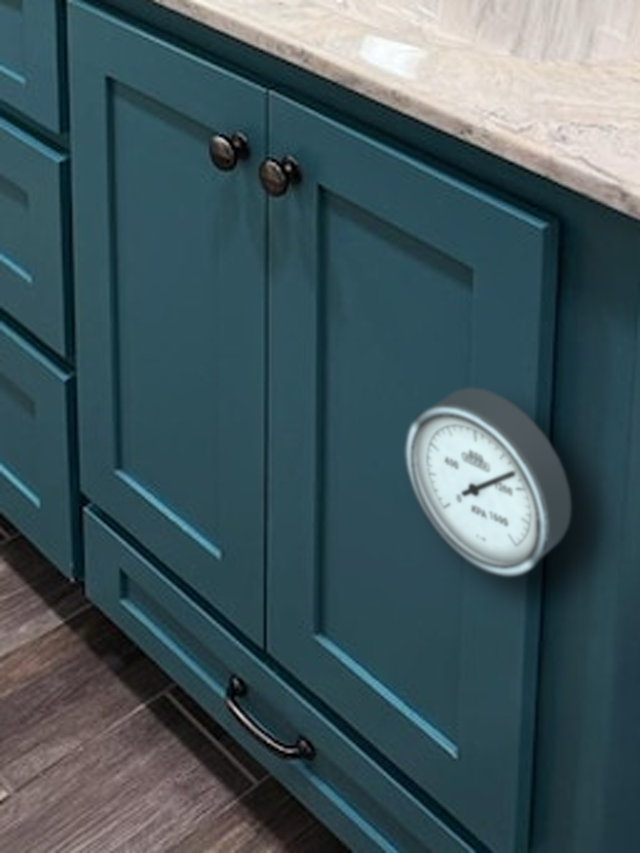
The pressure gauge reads 1100 kPa
